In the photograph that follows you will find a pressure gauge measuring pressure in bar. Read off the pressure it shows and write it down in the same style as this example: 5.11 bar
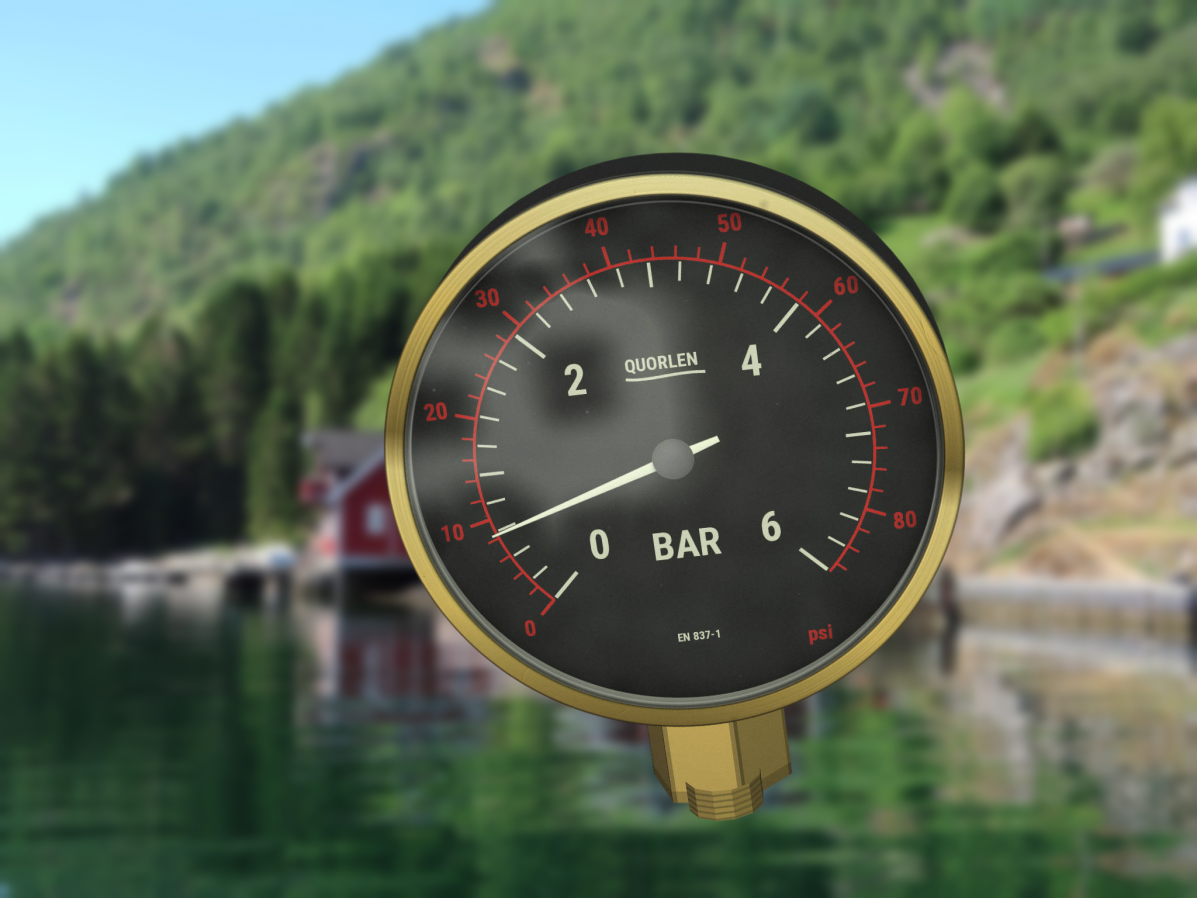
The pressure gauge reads 0.6 bar
